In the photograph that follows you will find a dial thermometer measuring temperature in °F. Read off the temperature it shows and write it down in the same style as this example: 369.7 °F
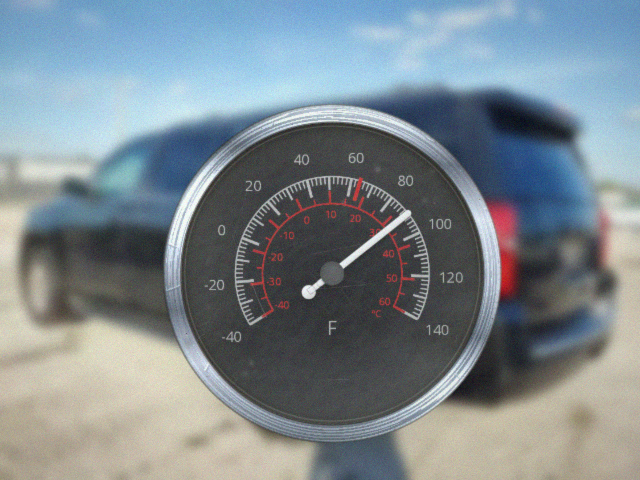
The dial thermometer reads 90 °F
